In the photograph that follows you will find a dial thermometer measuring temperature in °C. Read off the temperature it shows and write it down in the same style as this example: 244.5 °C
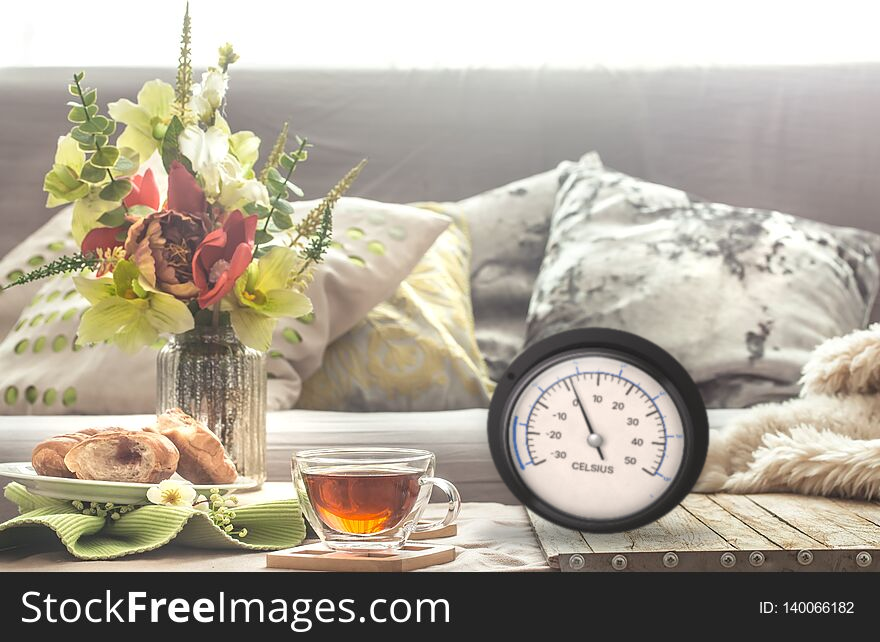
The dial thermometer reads 2 °C
